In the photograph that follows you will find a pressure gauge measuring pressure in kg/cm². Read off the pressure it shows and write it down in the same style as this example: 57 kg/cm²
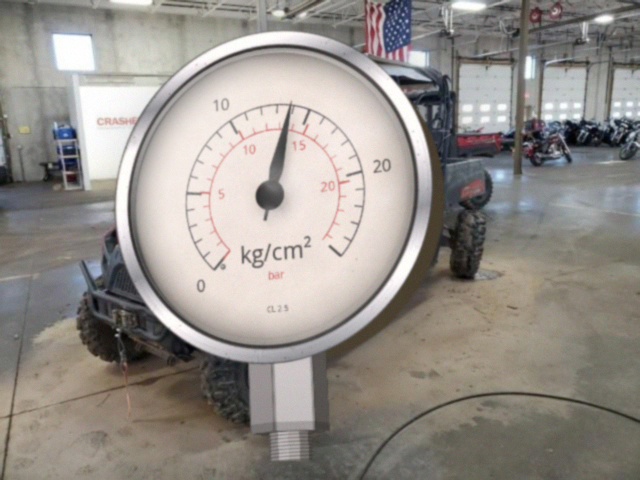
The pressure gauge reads 14 kg/cm²
